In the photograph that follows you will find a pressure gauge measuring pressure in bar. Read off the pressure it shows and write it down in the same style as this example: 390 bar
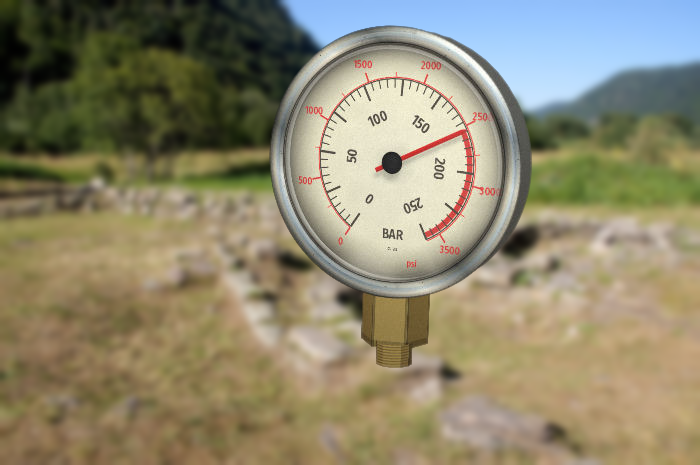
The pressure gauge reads 175 bar
